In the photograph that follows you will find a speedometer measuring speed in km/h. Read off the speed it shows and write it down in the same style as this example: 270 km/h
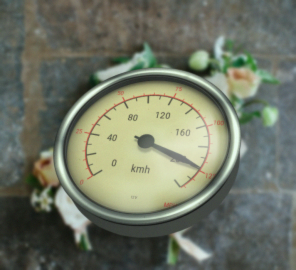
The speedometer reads 200 km/h
